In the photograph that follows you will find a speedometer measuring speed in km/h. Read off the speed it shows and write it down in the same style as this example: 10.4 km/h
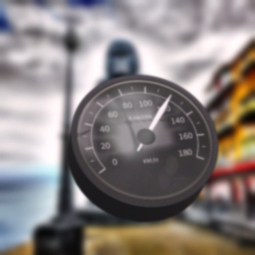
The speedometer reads 120 km/h
